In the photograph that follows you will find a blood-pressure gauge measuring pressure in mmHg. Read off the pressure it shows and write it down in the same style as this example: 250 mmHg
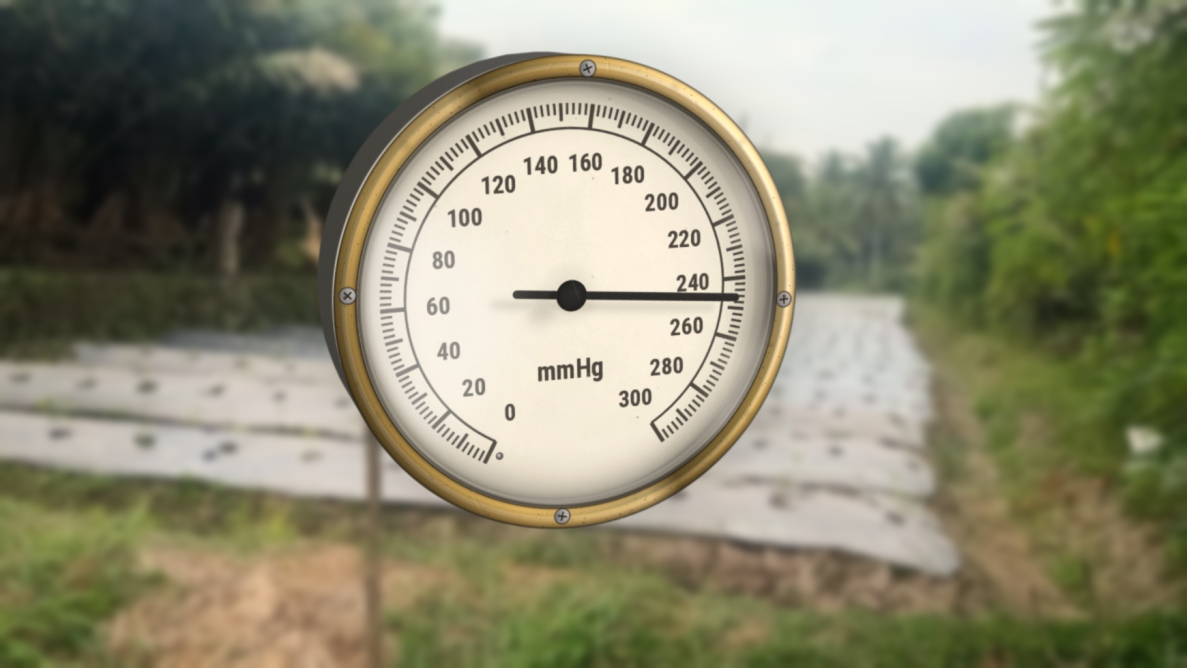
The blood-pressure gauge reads 246 mmHg
